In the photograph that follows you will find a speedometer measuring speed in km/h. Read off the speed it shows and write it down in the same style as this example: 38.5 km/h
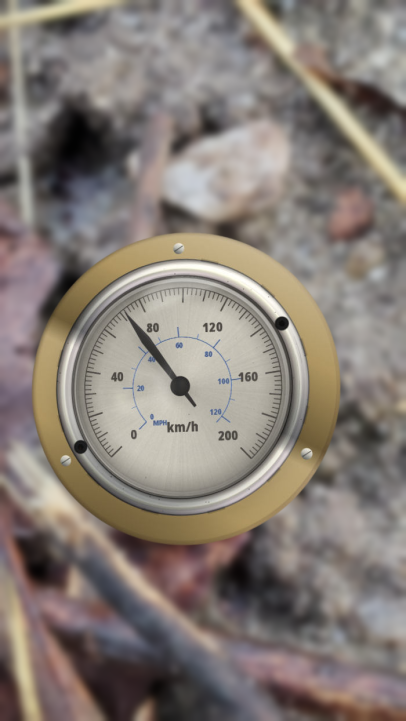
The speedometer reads 72 km/h
